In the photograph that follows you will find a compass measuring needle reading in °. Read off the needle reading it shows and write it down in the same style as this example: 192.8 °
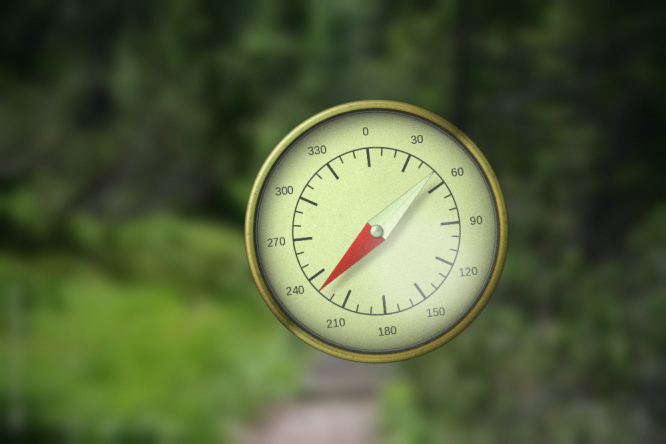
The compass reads 230 °
